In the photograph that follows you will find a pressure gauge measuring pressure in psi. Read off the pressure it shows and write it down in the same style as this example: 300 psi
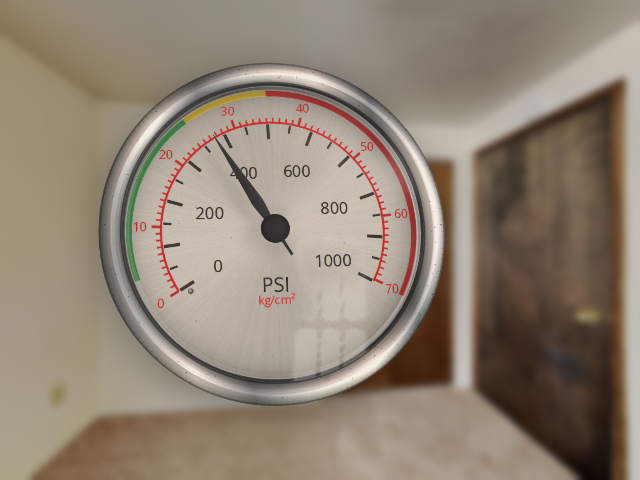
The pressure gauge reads 375 psi
